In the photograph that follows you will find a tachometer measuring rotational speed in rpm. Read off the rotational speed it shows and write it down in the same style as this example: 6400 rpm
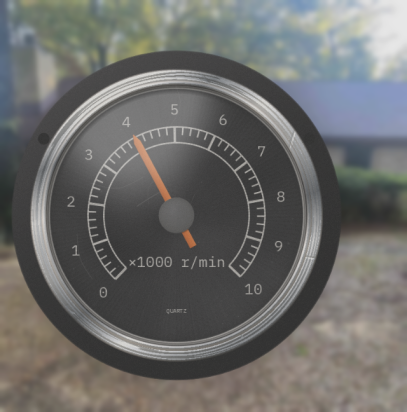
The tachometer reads 4000 rpm
